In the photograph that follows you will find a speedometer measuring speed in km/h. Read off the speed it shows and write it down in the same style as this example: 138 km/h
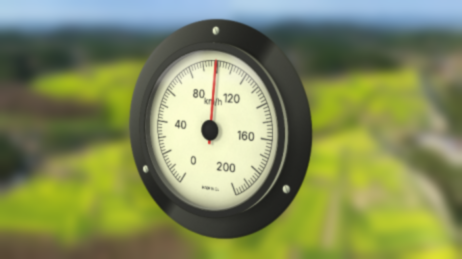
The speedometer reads 100 km/h
